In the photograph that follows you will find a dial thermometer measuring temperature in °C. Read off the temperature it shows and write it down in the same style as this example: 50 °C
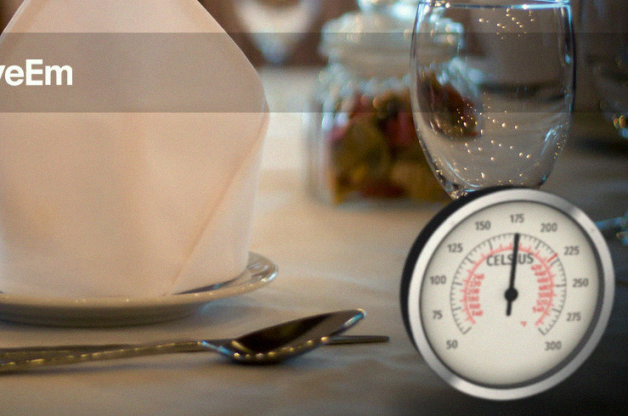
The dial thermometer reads 175 °C
